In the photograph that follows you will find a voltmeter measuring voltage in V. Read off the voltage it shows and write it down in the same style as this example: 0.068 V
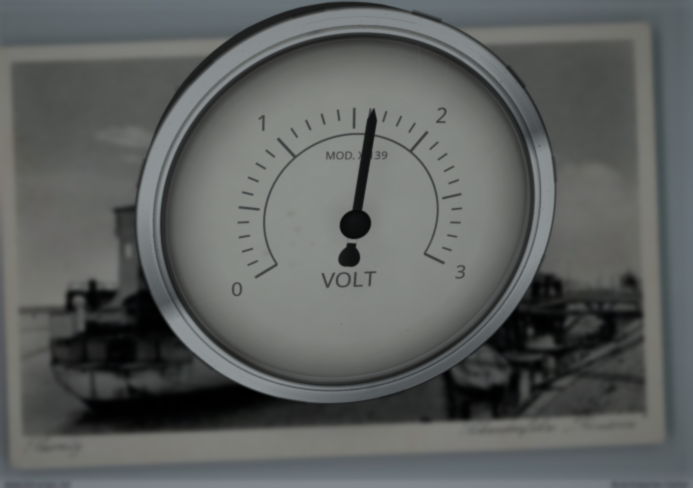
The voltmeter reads 1.6 V
